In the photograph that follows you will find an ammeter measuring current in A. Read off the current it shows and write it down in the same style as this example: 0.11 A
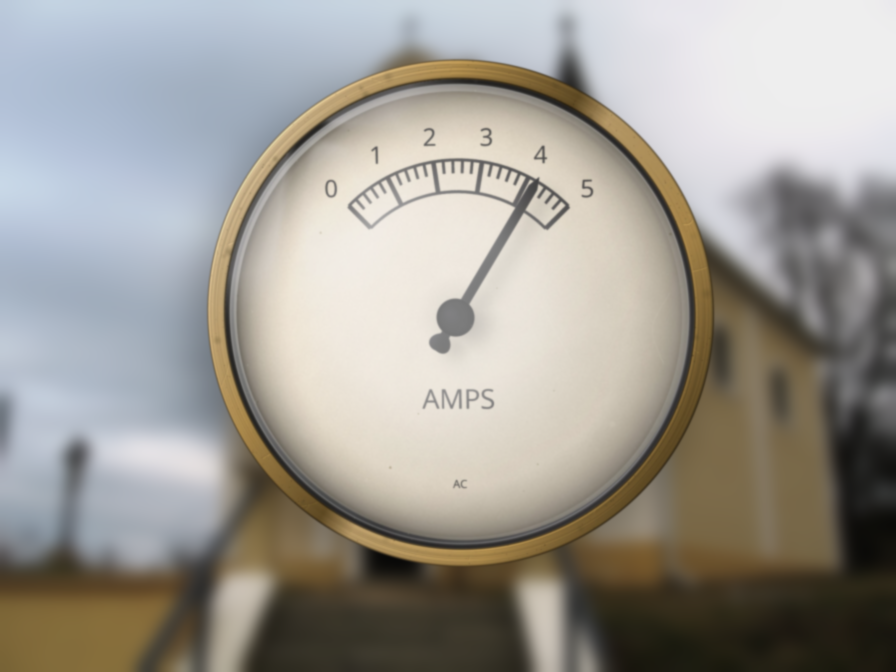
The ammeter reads 4.2 A
